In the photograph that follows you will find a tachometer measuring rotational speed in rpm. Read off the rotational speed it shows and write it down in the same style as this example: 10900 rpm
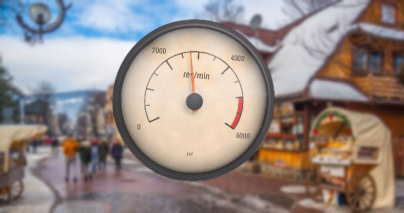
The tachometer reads 2750 rpm
